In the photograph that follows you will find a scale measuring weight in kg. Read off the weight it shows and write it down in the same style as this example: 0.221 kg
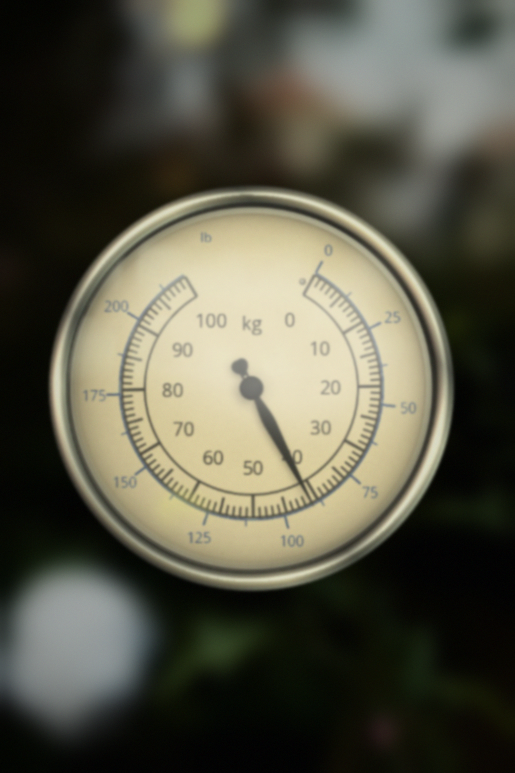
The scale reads 41 kg
